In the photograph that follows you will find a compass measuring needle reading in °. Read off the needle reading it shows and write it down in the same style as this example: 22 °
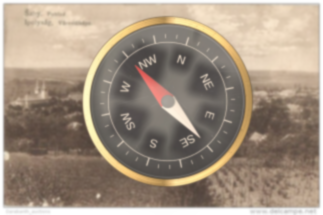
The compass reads 300 °
